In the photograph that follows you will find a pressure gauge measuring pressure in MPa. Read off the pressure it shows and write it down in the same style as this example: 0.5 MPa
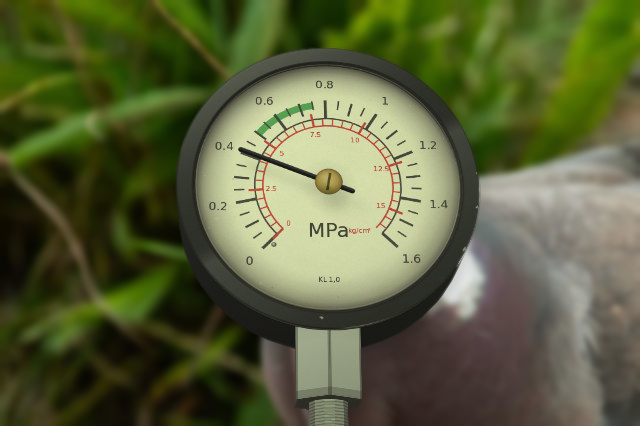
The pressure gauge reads 0.4 MPa
